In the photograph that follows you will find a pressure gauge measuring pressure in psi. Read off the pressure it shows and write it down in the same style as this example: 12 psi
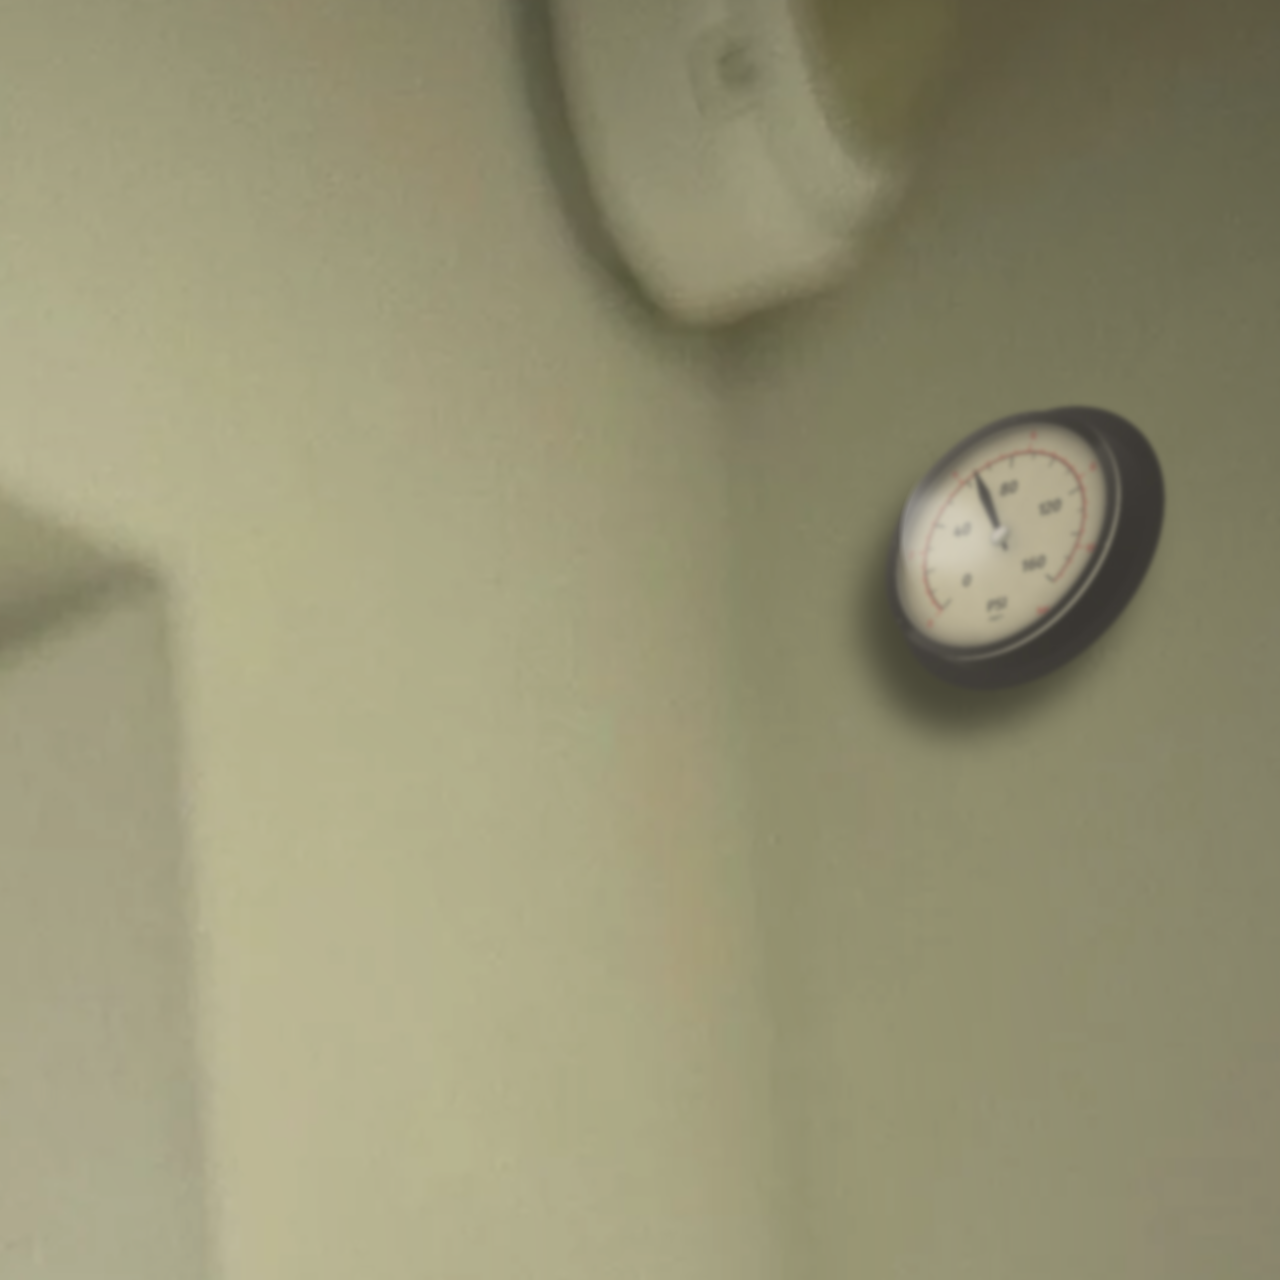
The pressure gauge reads 65 psi
